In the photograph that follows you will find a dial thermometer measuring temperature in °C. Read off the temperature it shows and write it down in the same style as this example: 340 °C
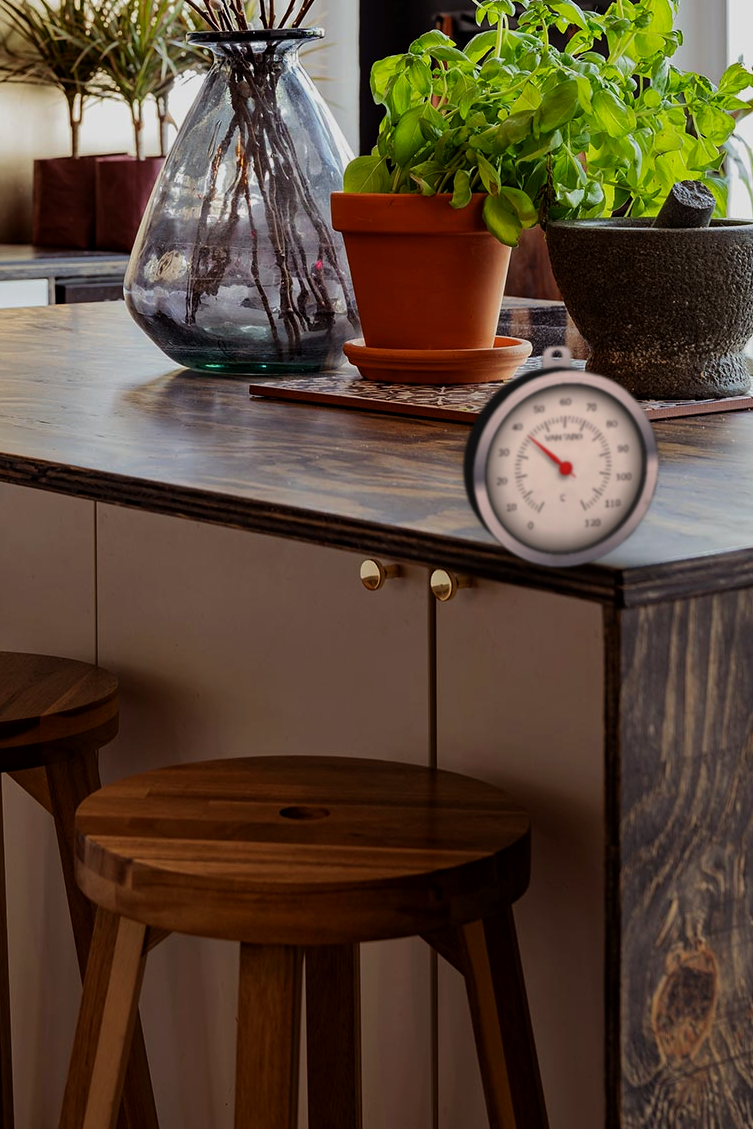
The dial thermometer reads 40 °C
